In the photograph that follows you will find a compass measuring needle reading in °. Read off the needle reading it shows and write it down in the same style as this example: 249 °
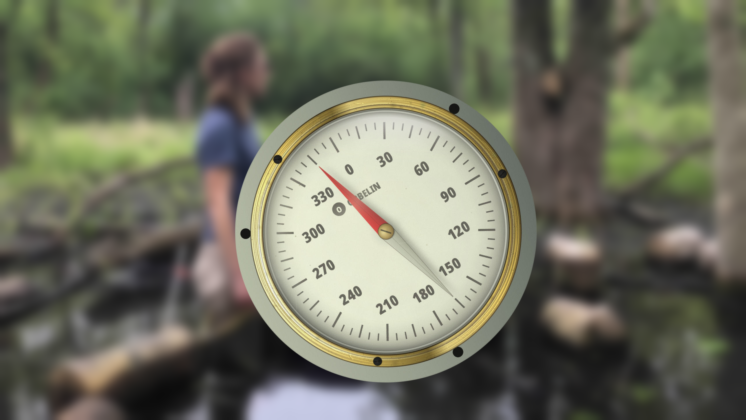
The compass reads 345 °
